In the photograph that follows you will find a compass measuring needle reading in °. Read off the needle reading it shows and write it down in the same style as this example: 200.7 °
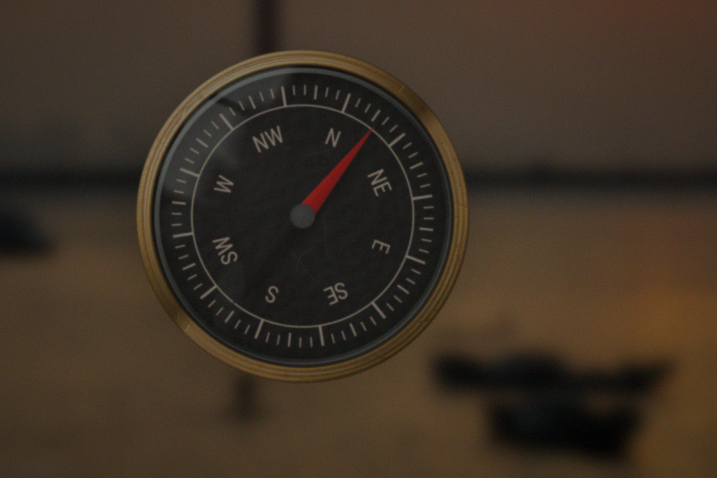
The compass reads 17.5 °
